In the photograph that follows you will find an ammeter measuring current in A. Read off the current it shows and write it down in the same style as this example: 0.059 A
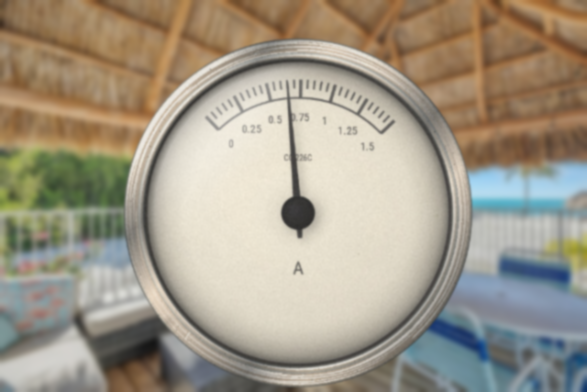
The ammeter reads 0.65 A
